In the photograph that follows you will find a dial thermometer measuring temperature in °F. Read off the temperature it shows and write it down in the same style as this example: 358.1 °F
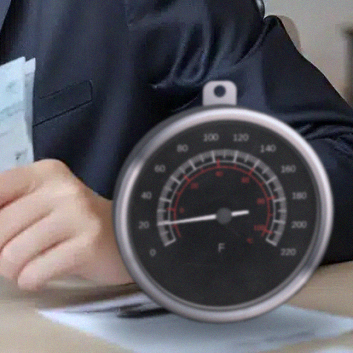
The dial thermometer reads 20 °F
